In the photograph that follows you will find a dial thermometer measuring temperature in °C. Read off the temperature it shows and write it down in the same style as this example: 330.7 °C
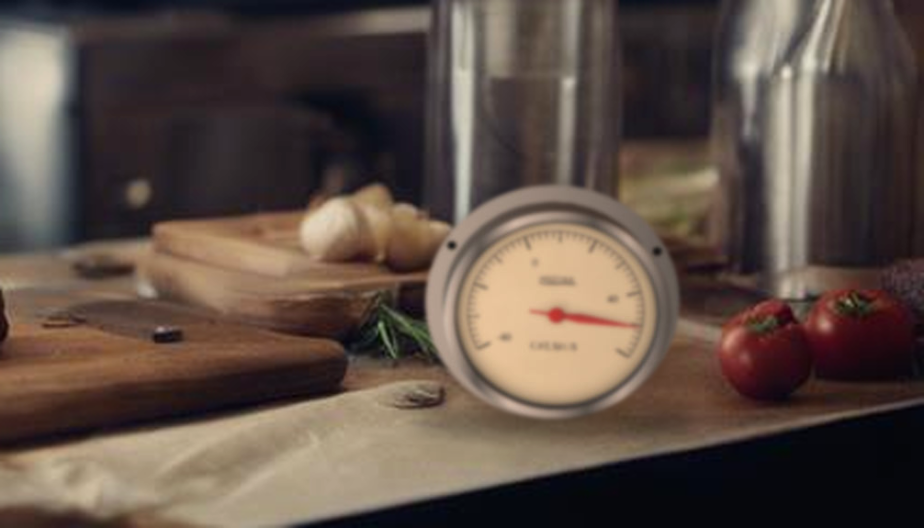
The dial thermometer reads 50 °C
